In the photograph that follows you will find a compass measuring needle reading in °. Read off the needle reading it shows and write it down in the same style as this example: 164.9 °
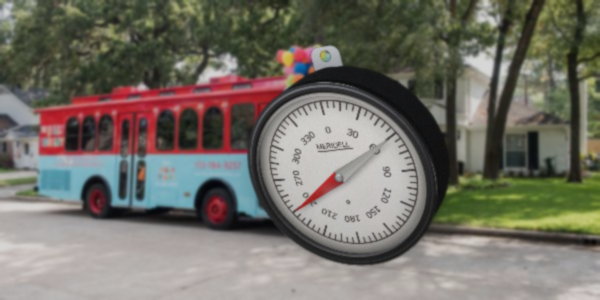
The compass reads 240 °
